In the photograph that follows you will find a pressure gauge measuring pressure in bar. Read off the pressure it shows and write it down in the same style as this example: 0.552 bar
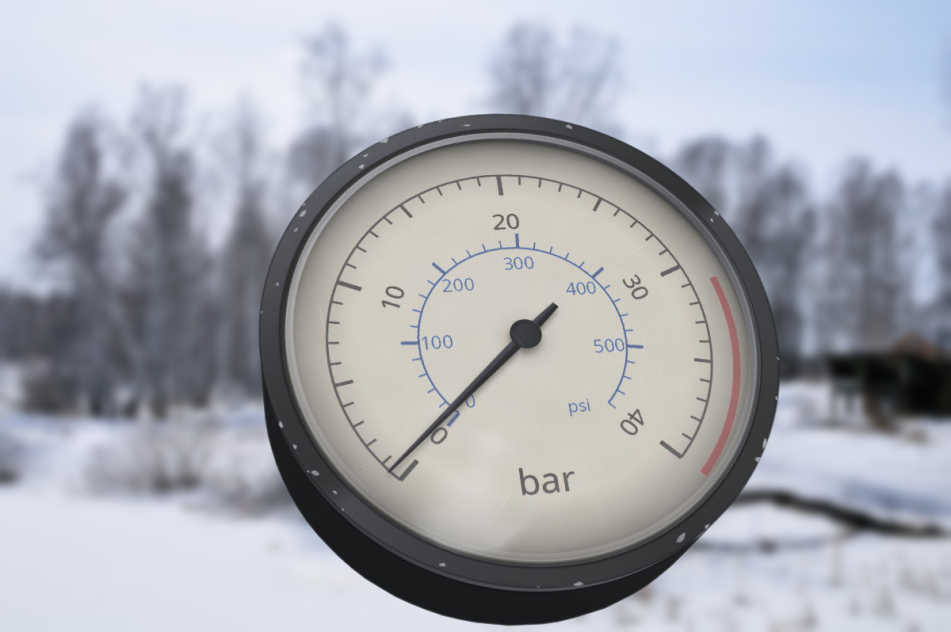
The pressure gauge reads 0.5 bar
